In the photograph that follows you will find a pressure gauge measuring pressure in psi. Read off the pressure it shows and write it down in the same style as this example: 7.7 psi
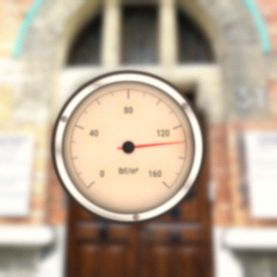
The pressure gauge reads 130 psi
